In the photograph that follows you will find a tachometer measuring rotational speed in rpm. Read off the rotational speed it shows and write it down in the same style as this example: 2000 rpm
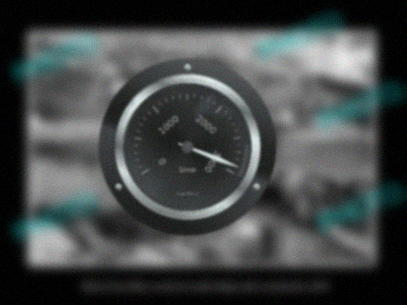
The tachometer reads 2900 rpm
